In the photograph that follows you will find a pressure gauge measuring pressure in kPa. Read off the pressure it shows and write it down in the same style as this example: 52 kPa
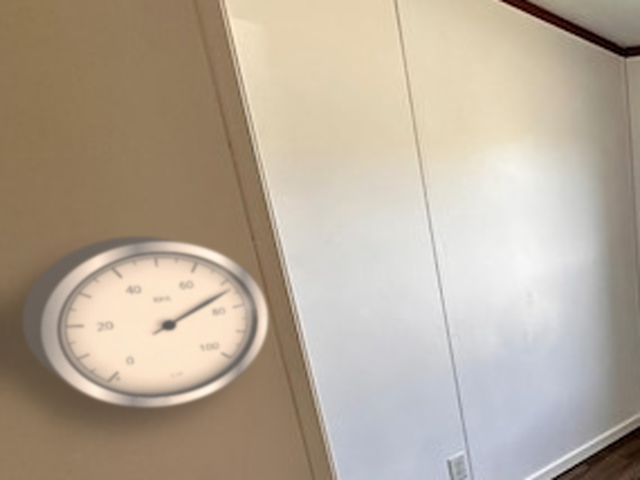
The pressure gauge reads 72.5 kPa
